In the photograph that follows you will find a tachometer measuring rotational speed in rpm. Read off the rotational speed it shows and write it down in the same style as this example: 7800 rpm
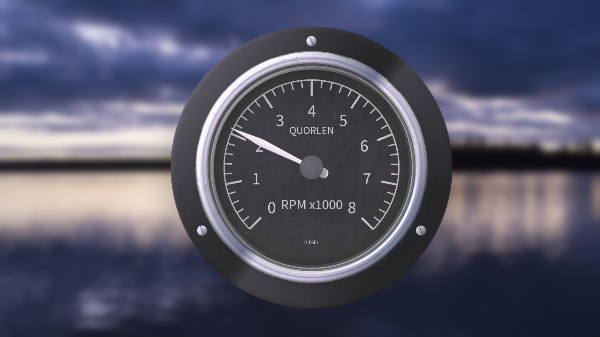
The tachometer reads 2100 rpm
